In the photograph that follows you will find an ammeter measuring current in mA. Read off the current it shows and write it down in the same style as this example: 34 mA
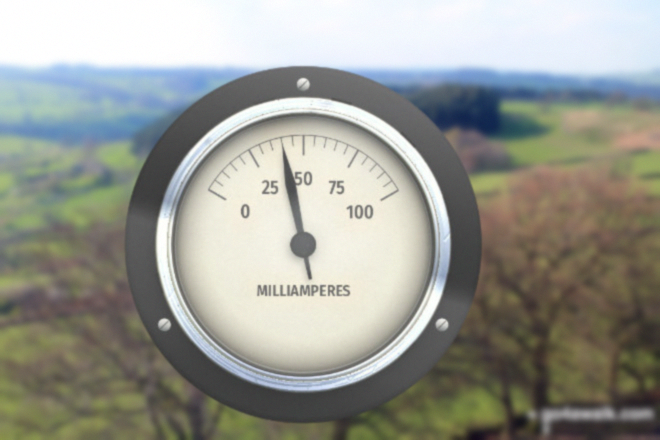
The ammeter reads 40 mA
